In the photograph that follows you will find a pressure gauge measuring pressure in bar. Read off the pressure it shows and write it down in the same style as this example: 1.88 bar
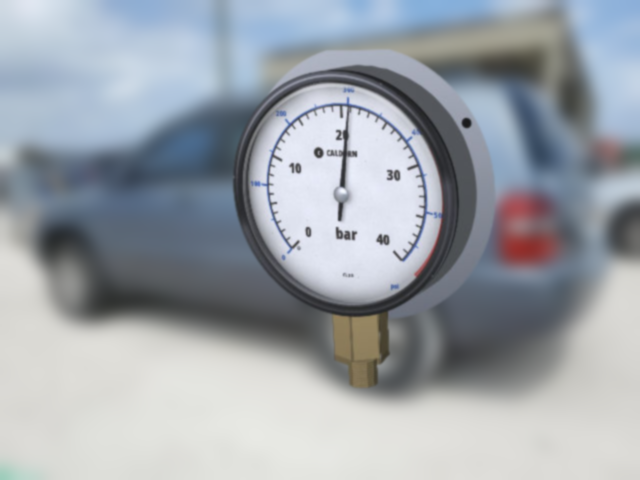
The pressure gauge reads 21 bar
